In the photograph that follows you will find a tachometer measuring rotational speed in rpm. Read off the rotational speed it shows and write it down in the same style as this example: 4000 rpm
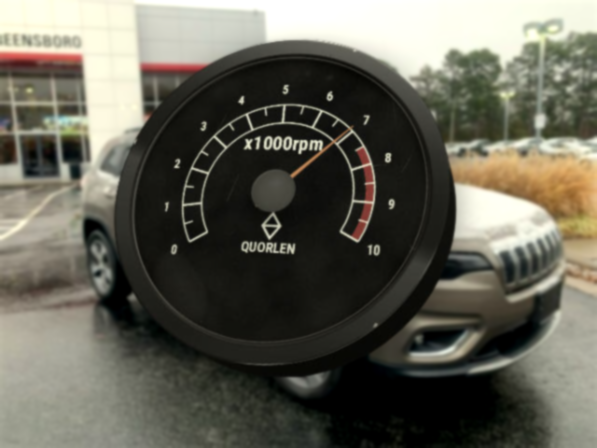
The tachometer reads 7000 rpm
